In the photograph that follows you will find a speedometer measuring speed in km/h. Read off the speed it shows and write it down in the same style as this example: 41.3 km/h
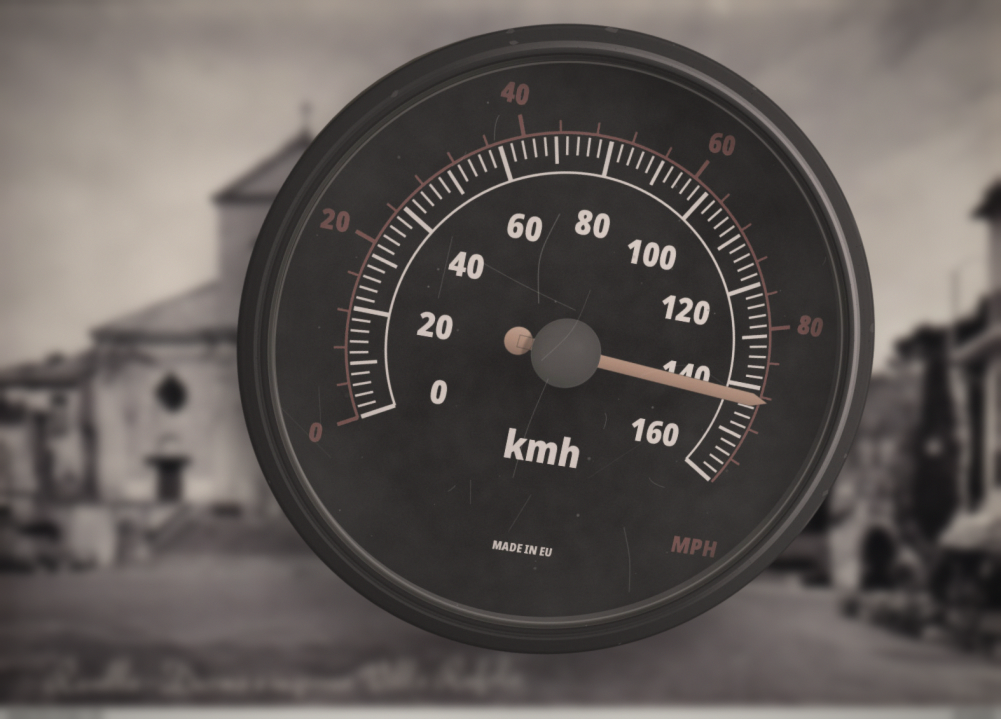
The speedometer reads 142 km/h
